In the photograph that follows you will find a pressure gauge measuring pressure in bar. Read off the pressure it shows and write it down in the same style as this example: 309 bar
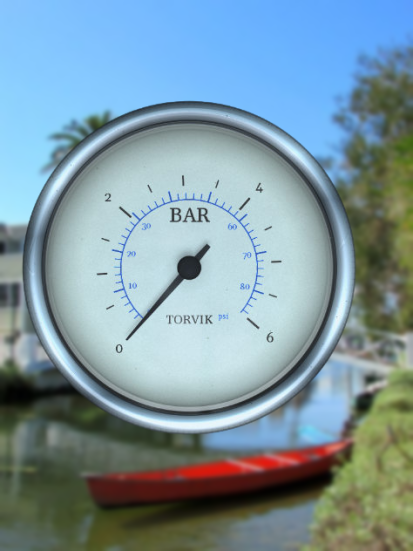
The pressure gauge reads 0 bar
